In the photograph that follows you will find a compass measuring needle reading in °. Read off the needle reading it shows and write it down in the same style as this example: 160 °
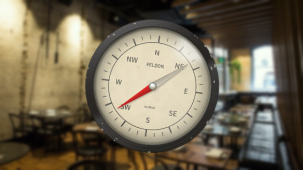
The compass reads 230 °
